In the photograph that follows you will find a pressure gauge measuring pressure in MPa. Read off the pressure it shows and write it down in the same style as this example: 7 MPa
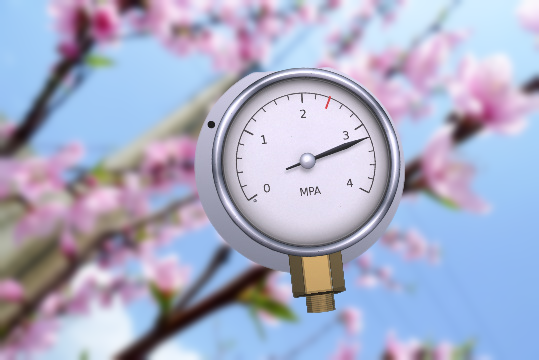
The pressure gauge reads 3.2 MPa
